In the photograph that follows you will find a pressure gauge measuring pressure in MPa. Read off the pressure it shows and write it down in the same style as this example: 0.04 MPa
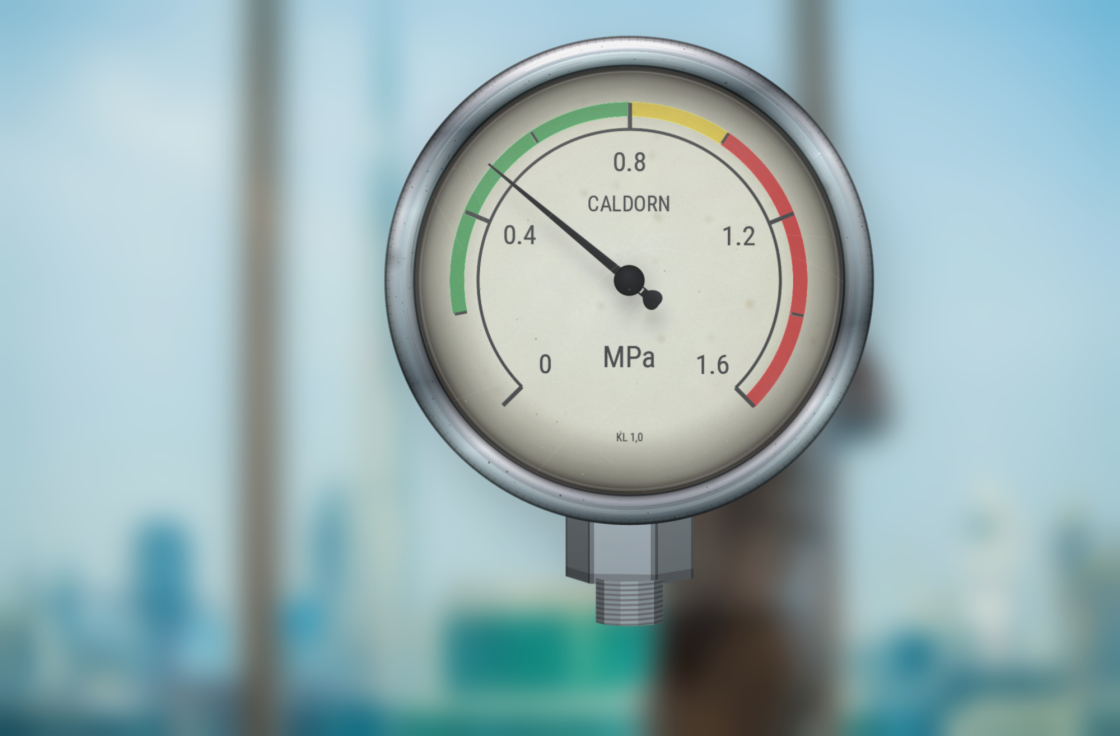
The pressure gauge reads 0.5 MPa
